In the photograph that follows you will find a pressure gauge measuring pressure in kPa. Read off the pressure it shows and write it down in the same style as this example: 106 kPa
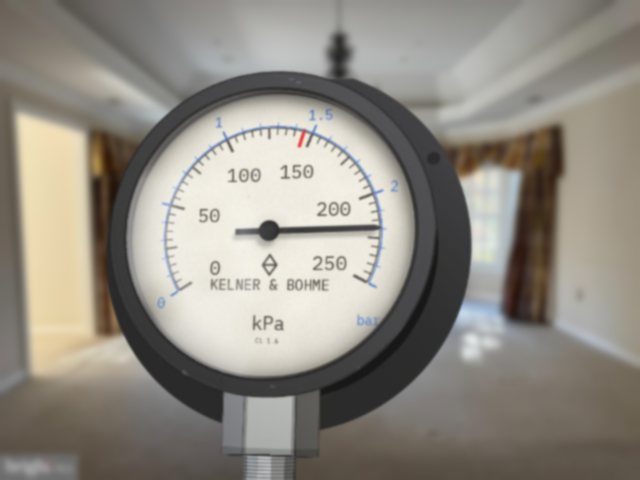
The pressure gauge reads 220 kPa
